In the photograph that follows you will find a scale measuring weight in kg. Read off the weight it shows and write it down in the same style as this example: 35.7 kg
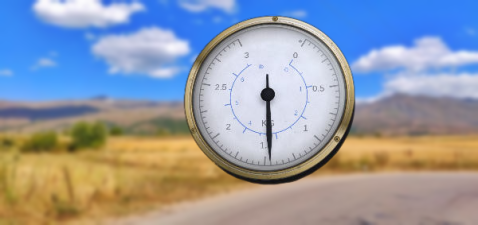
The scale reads 1.45 kg
